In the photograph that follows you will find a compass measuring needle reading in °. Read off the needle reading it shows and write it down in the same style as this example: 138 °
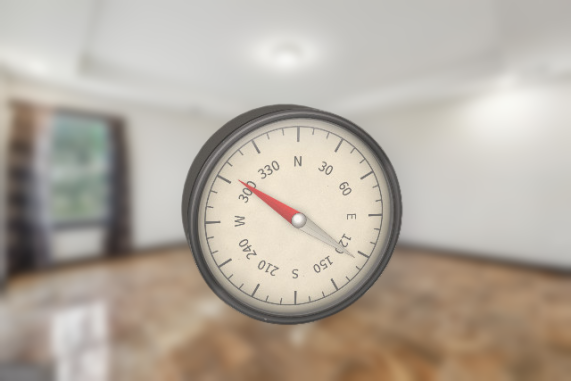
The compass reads 305 °
